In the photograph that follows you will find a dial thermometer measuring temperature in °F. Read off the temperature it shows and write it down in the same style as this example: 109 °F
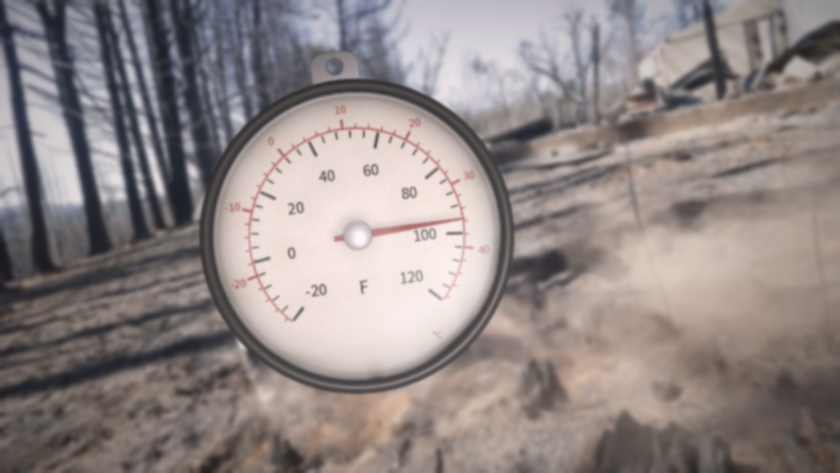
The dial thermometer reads 96 °F
